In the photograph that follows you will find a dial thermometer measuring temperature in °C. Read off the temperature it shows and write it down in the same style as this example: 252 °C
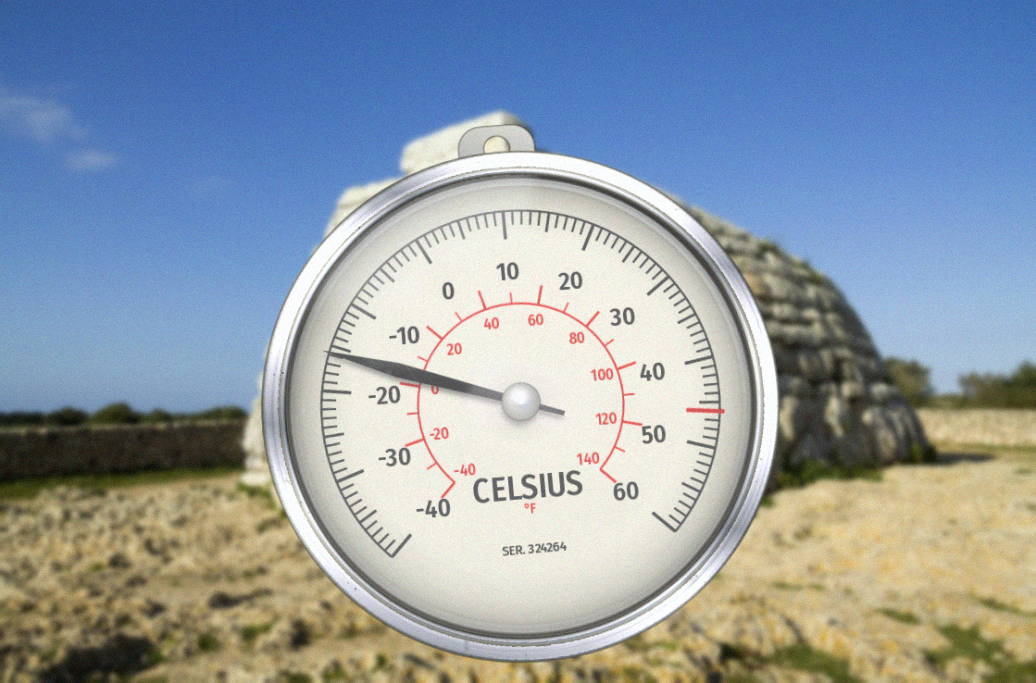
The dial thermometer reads -16 °C
